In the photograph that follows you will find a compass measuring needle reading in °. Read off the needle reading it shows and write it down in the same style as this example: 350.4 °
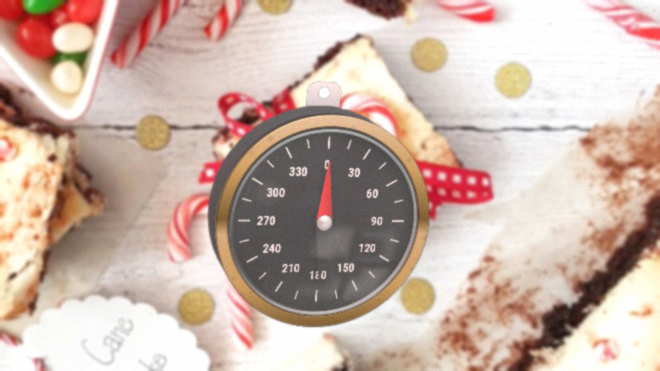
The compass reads 0 °
